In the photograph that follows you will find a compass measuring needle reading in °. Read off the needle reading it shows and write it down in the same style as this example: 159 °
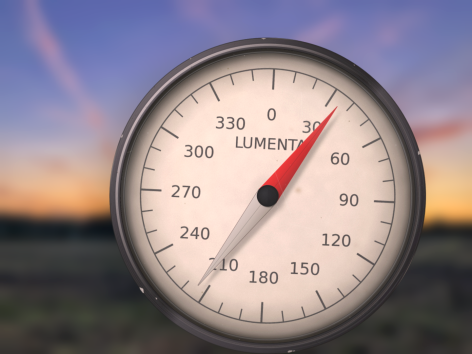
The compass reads 35 °
